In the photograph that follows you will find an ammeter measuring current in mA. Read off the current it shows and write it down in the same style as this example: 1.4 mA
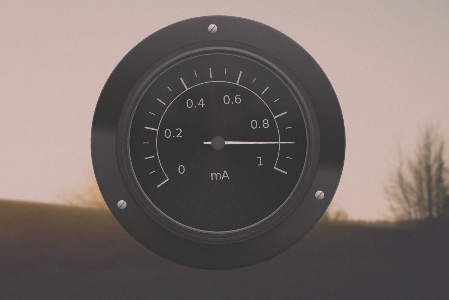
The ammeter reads 0.9 mA
